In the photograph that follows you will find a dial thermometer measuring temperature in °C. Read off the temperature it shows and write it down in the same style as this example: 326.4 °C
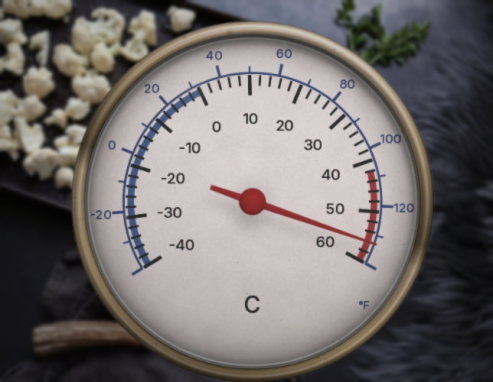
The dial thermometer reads 56 °C
